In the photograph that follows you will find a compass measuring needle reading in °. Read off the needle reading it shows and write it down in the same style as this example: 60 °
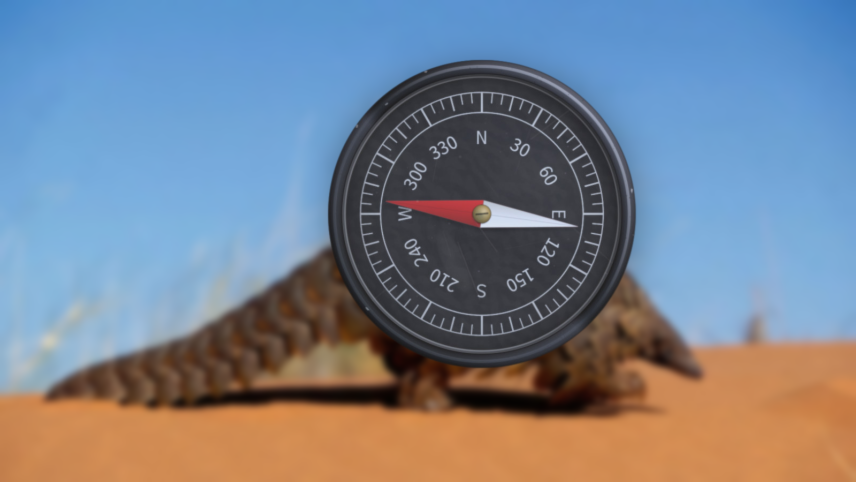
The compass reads 277.5 °
